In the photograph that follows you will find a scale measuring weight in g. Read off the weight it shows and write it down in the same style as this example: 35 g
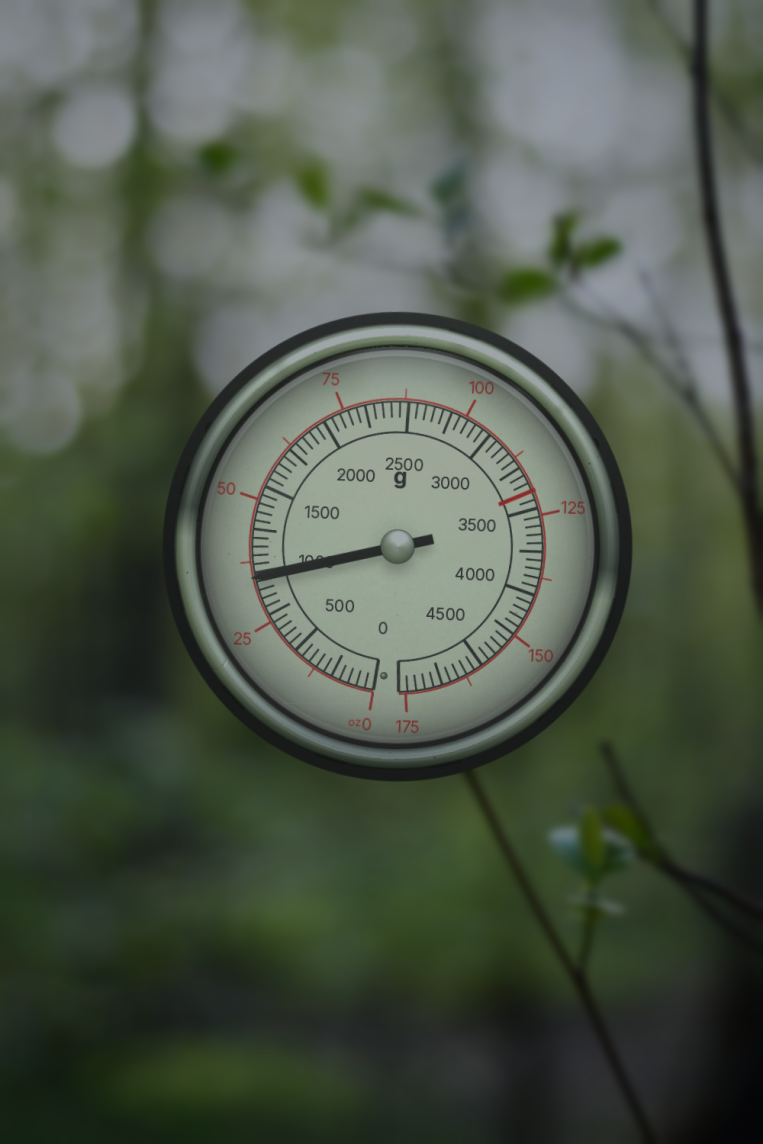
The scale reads 975 g
